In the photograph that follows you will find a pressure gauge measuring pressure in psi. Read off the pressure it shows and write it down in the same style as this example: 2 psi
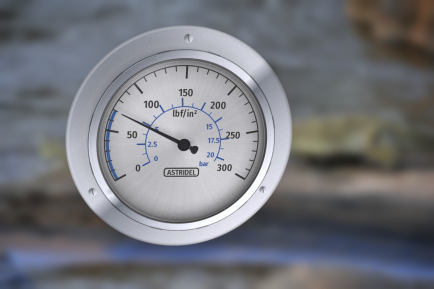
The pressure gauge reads 70 psi
